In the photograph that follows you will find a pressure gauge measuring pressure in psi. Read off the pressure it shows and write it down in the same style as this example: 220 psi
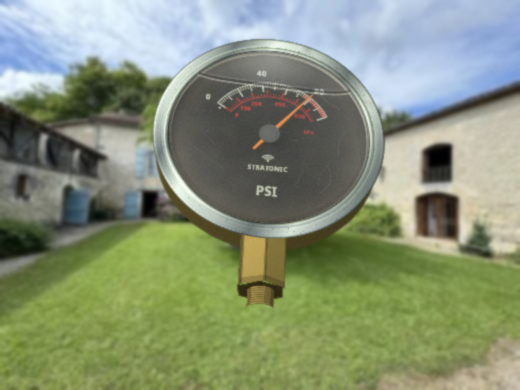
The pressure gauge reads 80 psi
